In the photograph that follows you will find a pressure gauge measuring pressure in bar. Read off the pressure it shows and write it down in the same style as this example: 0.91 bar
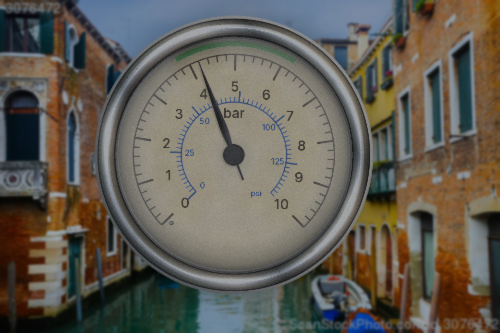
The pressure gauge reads 4.2 bar
